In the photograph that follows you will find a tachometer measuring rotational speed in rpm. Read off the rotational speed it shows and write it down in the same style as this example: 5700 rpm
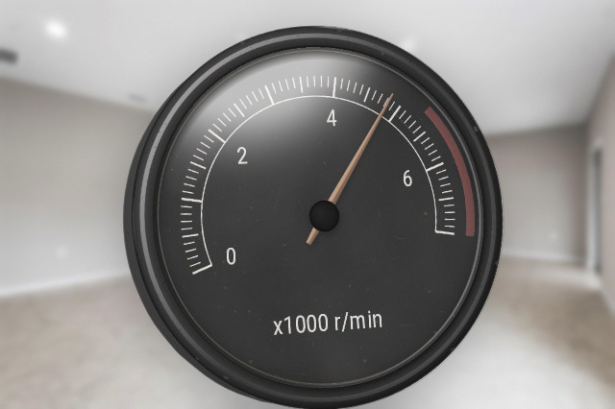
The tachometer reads 4800 rpm
